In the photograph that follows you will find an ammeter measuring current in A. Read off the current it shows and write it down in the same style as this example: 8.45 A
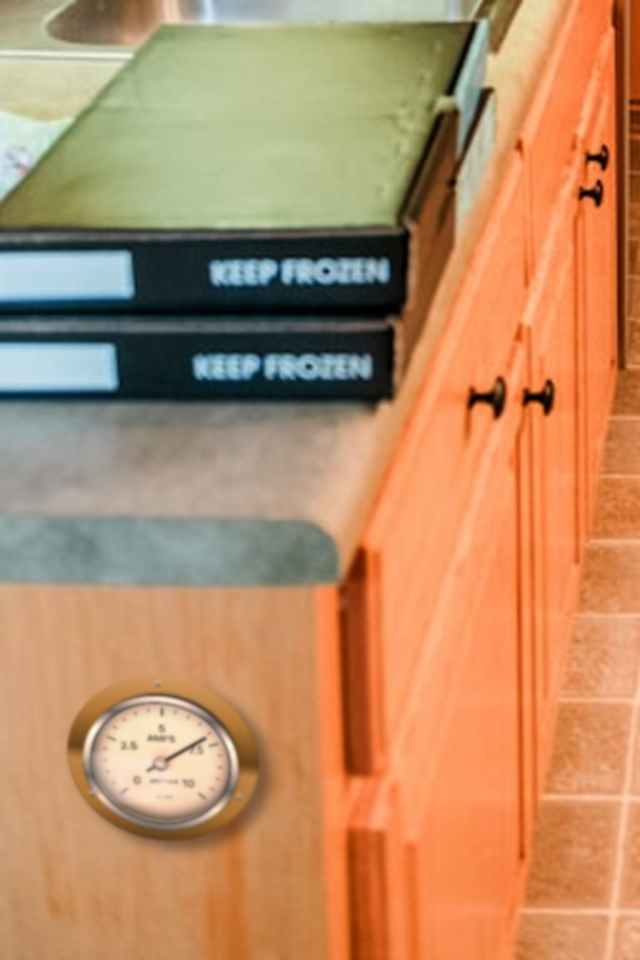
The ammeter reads 7 A
